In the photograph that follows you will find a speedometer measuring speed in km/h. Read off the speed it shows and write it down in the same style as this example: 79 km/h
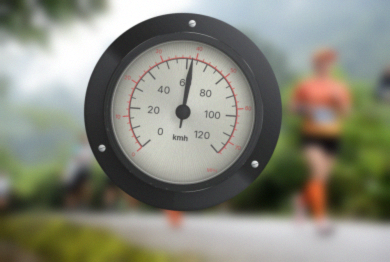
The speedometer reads 62.5 km/h
